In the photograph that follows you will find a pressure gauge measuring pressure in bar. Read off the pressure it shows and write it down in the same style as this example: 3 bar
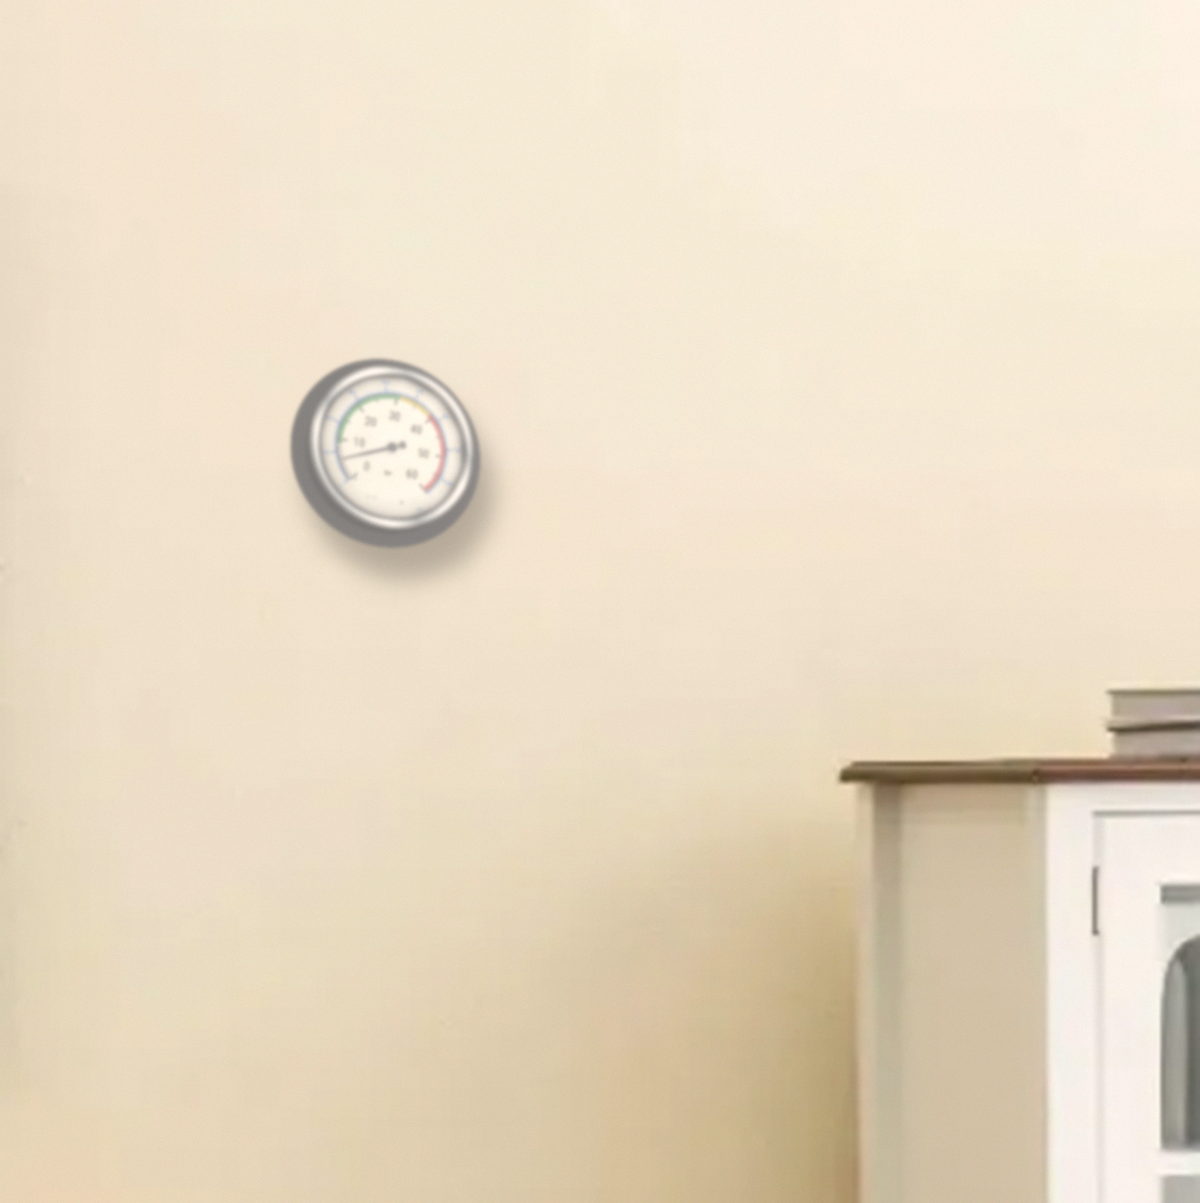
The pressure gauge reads 5 bar
